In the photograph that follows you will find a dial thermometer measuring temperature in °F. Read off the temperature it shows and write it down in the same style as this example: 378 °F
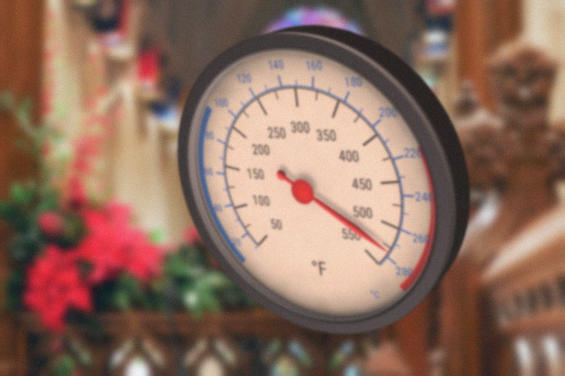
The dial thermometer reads 525 °F
